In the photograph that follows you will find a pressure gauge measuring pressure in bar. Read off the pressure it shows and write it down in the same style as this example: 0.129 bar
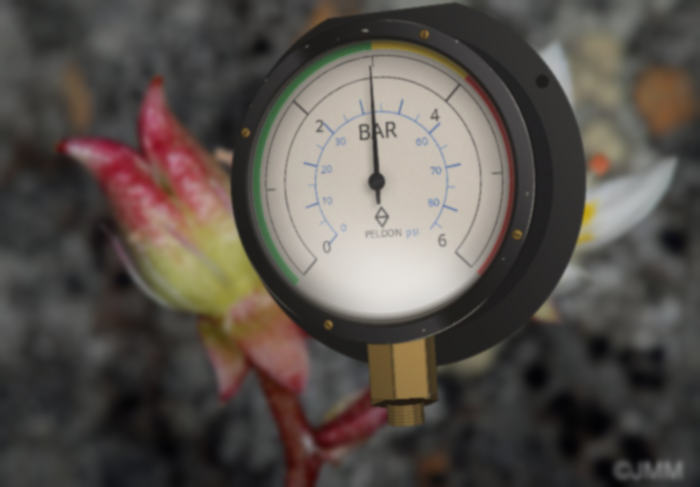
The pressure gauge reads 3 bar
